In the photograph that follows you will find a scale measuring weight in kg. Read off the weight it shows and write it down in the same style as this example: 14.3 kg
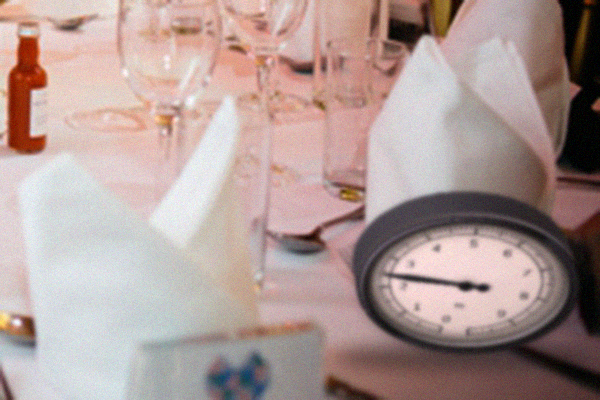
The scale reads 2.5 kg
